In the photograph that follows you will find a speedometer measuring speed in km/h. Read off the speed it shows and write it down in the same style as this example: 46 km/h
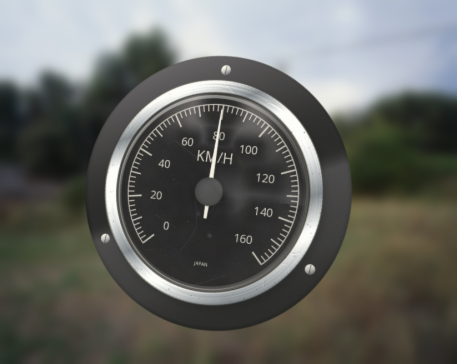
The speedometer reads 80 km/h
